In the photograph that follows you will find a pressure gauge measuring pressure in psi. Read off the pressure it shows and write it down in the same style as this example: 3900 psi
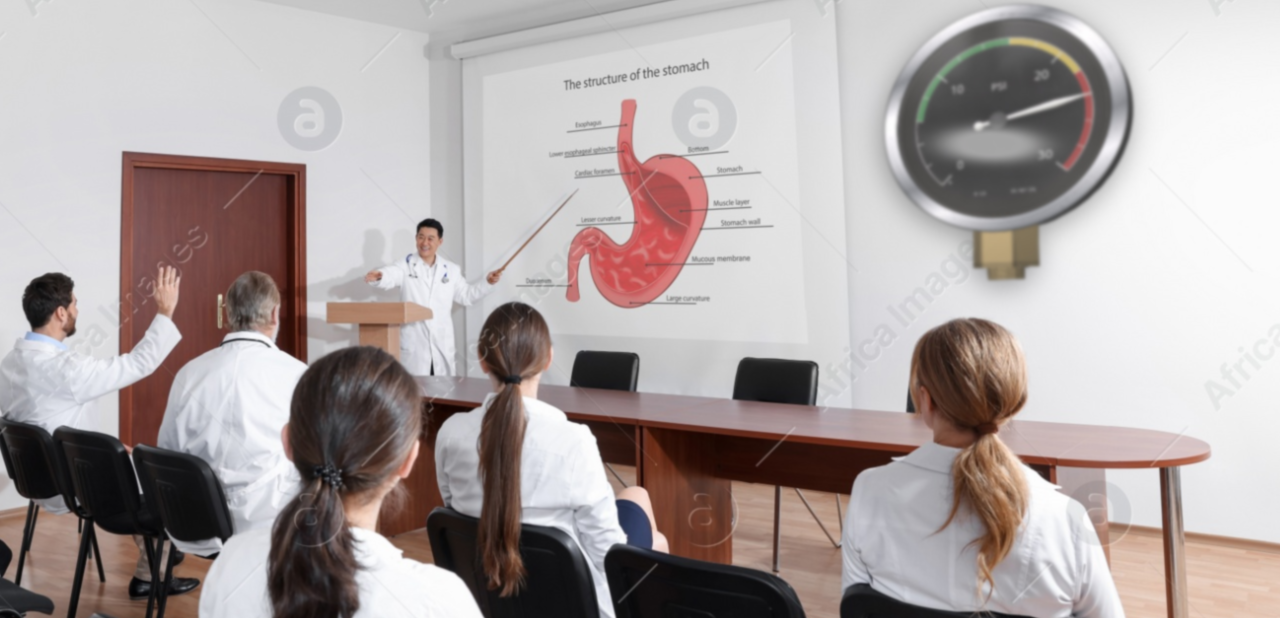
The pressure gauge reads 24 psi
